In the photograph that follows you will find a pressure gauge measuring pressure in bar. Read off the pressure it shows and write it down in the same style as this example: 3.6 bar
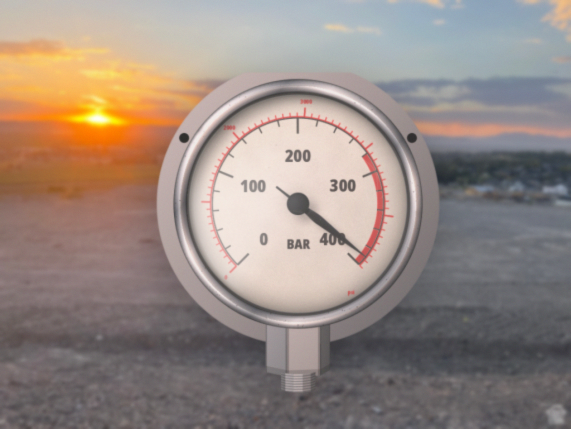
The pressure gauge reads 390 bar
